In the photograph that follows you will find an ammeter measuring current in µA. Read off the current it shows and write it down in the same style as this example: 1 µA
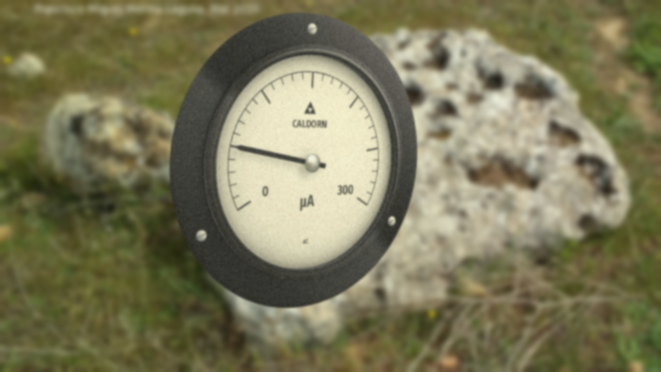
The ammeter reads 50 µA
